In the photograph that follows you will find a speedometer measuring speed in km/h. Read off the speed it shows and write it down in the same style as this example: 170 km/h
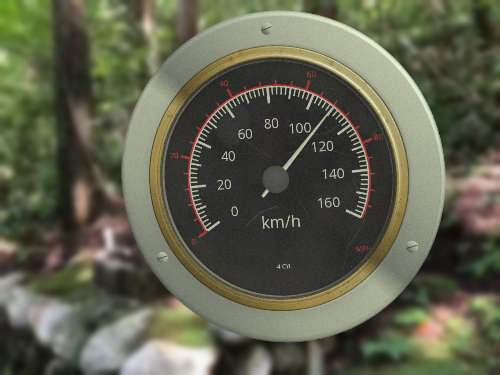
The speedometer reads 110 km/h
